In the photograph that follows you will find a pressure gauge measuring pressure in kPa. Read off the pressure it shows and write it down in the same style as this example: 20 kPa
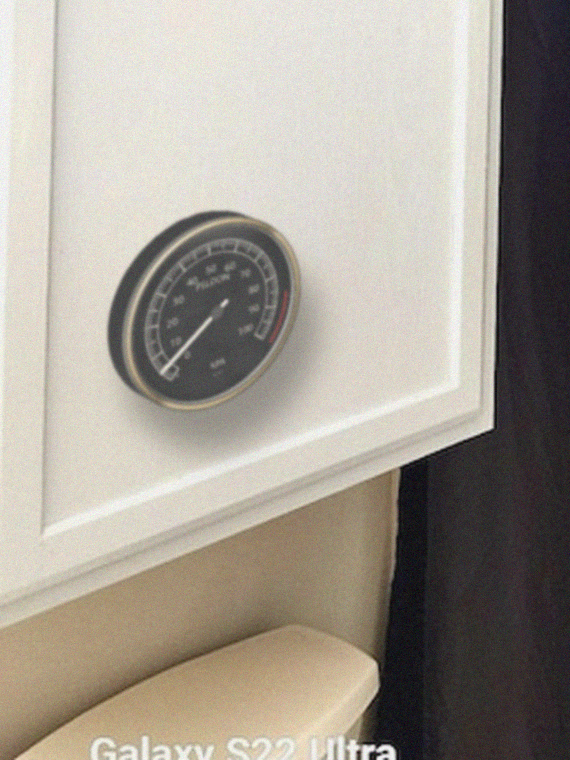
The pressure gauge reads 5 kPa
